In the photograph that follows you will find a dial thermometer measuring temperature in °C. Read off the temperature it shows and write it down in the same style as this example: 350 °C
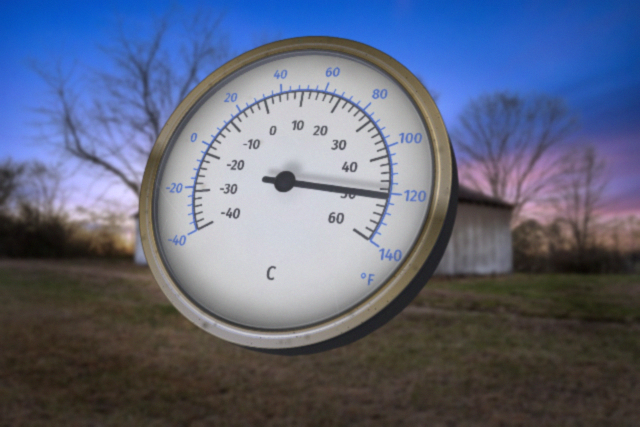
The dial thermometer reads 50 °C
